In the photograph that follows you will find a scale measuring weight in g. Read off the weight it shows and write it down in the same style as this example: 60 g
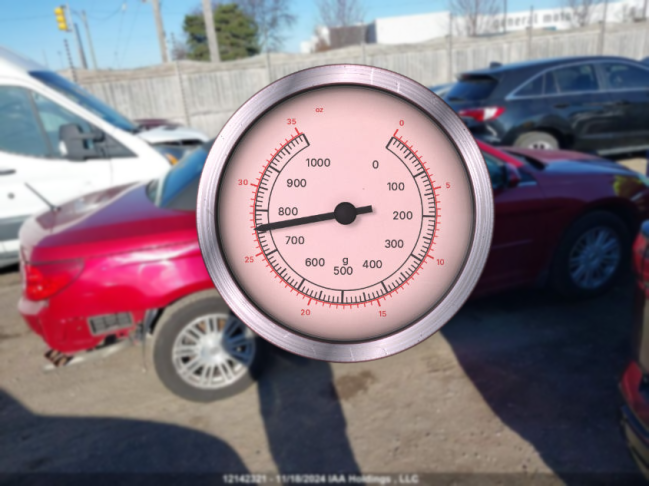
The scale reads 760 g
